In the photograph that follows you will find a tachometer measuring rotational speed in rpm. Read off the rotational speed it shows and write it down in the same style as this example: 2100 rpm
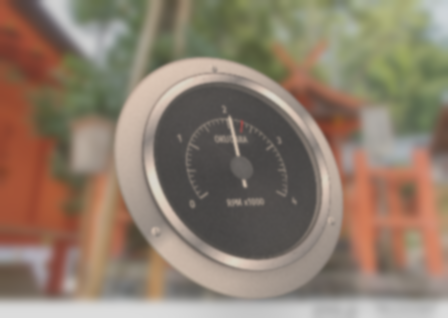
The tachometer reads 2000 rpm
